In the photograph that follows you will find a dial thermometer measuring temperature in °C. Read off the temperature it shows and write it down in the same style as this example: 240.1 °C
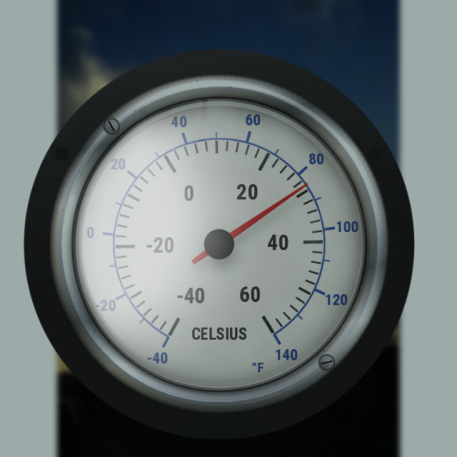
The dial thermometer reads 29 °C
